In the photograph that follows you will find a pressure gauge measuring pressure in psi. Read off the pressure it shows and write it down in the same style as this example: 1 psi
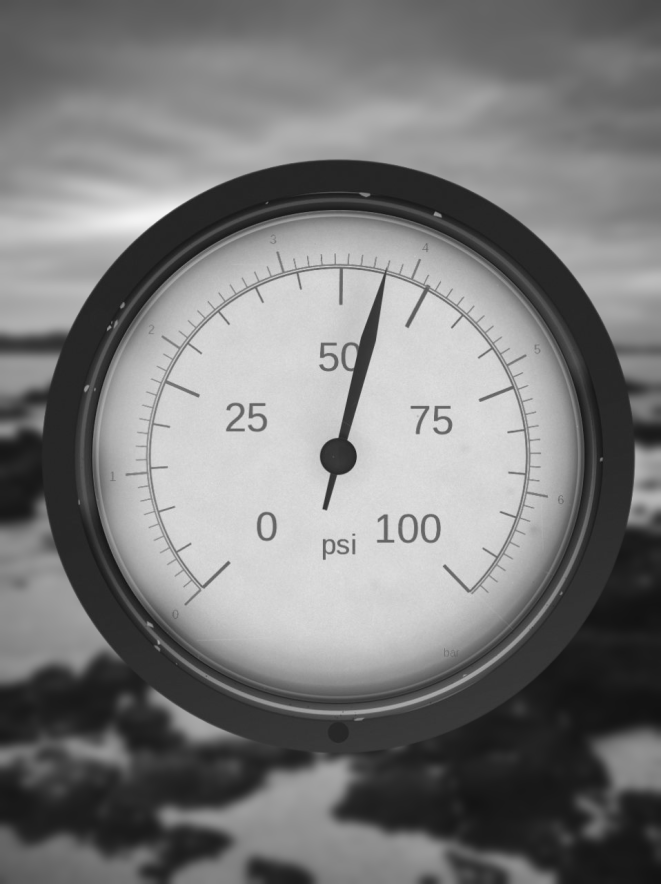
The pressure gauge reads 55 psi
